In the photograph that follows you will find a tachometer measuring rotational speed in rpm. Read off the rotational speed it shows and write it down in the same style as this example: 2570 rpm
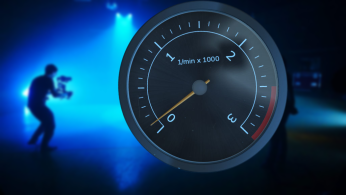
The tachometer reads 100 rpm
